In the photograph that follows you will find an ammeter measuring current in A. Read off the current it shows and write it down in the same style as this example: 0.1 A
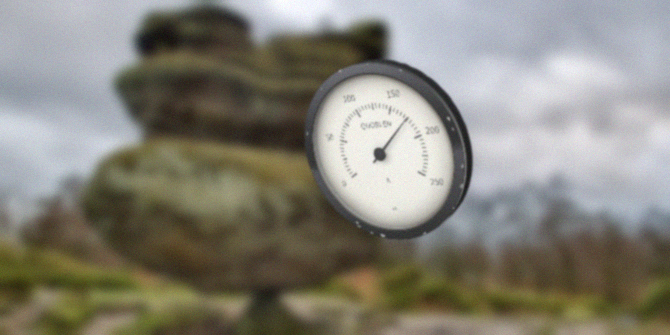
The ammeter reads 175 A
